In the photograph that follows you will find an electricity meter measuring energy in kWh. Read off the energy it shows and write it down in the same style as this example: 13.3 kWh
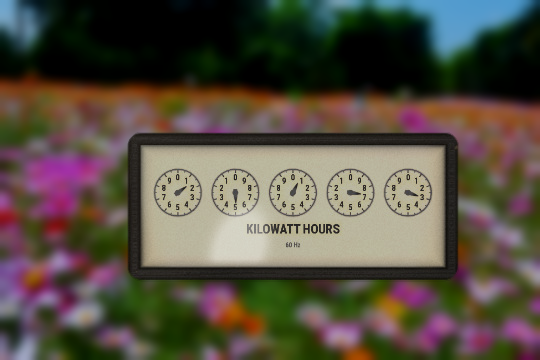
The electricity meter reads 15073 kWh
